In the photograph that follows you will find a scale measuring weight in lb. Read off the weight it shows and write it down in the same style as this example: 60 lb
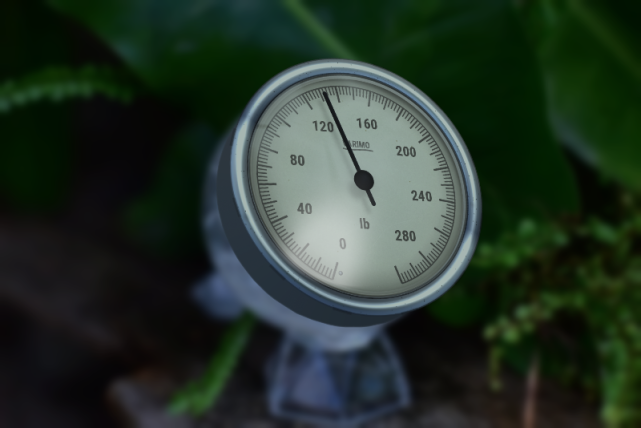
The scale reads 130 lb
